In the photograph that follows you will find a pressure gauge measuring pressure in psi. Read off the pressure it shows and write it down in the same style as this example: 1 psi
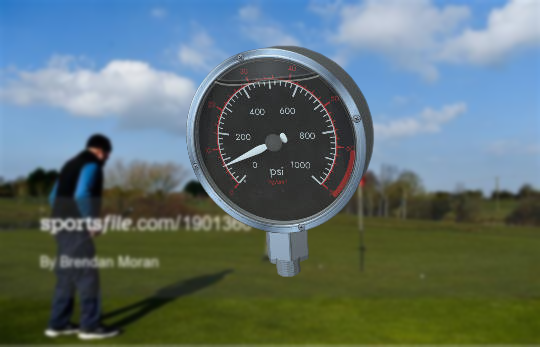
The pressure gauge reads 80 psi
